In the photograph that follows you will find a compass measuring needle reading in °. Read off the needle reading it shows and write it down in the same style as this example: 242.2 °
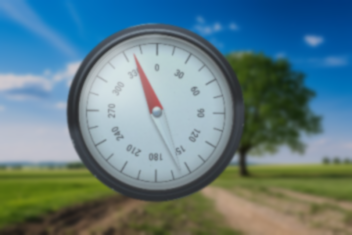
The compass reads 337.5 °
